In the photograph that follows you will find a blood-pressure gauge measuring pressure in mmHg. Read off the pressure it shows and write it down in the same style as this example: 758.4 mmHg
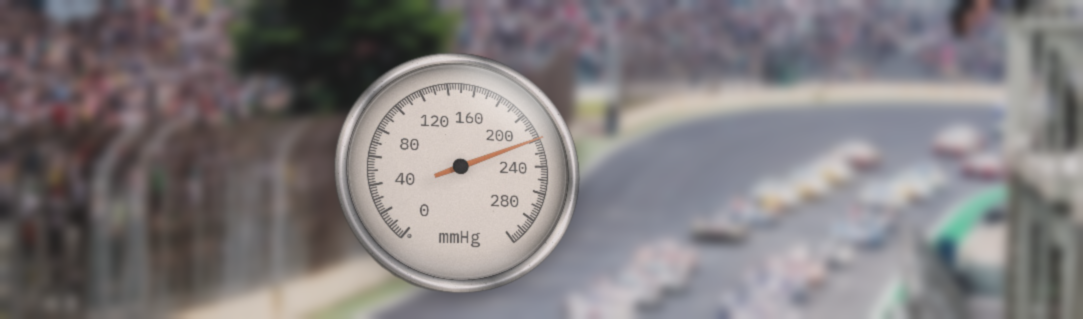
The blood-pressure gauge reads 220 mmHg
